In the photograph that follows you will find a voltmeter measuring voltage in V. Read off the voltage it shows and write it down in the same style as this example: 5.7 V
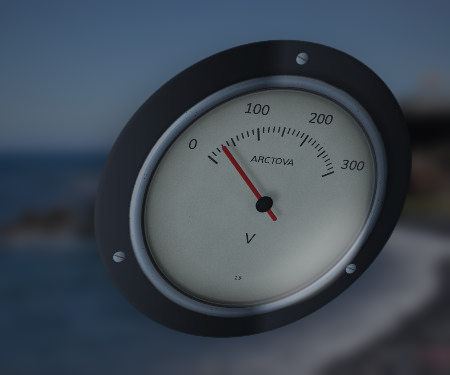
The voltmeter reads 30 V
